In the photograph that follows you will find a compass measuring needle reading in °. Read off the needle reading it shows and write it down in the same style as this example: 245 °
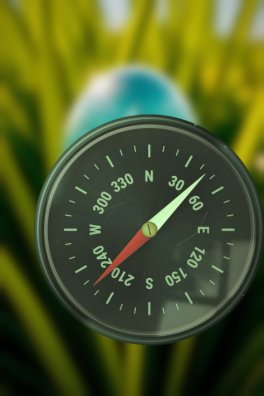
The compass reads 225 °
